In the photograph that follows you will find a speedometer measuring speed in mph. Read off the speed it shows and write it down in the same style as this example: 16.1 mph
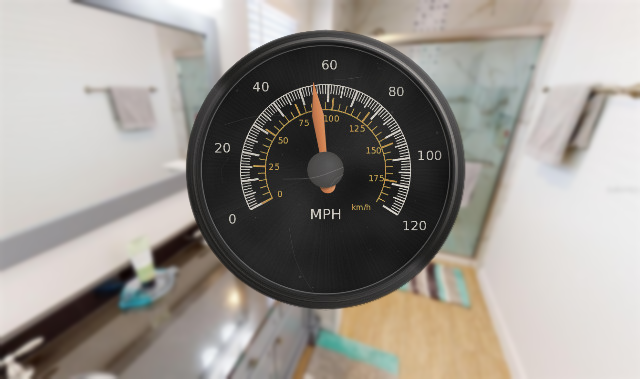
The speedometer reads 55 mph
